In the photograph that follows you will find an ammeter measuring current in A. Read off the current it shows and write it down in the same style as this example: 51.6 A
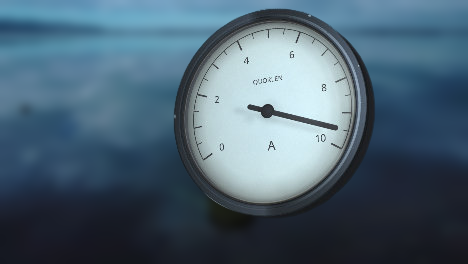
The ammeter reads 9.5 A
